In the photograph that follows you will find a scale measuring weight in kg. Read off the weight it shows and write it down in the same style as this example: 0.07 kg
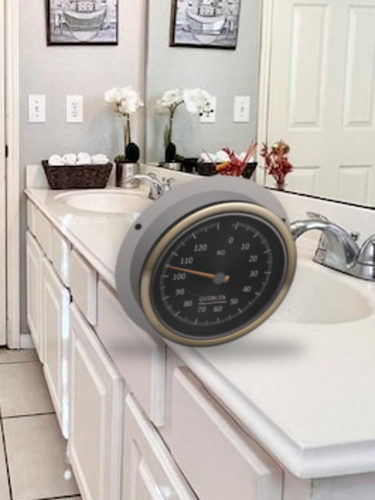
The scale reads 105 kg
